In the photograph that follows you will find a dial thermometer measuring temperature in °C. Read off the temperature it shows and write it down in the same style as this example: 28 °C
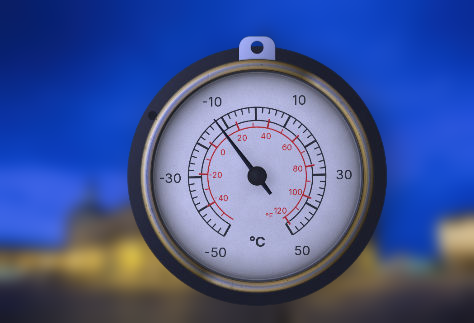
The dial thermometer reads -12 °C
